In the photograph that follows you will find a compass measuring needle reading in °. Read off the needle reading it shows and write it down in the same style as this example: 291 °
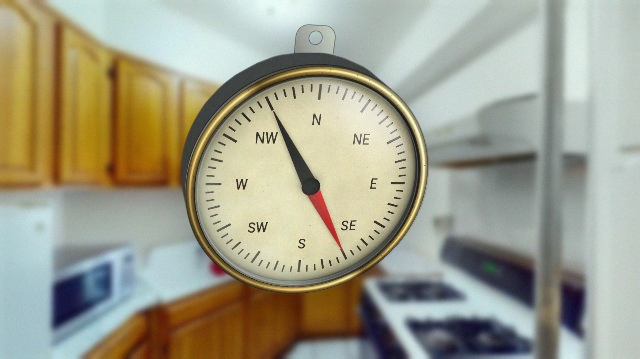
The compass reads 150 °
